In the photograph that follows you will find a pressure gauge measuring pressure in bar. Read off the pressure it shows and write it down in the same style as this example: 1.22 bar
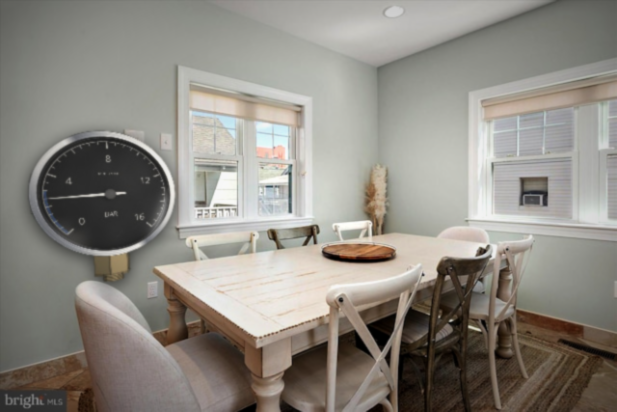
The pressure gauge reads 2.5 bar
